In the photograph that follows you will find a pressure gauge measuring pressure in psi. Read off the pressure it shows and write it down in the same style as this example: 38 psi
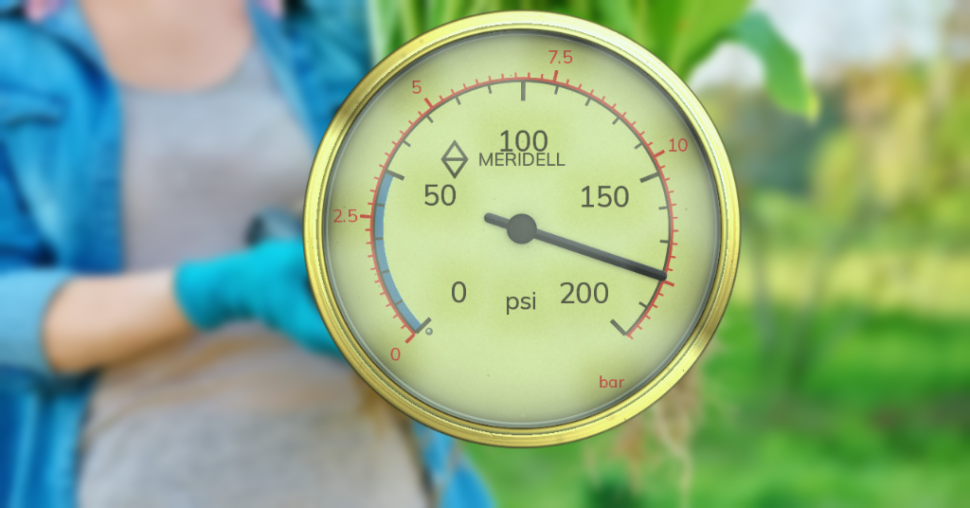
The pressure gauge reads 180 psi
